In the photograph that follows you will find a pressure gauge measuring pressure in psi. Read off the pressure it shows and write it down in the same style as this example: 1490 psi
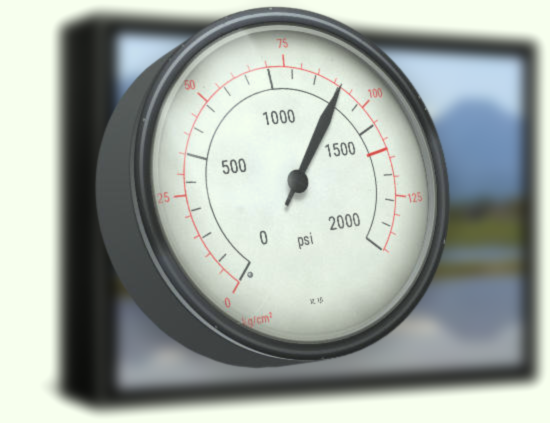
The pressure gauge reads 1300 psi
